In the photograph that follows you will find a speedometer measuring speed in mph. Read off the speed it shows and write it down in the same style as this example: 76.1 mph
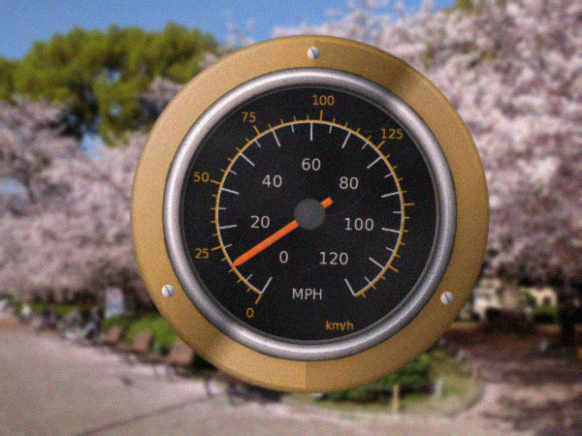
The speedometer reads 10 mph
